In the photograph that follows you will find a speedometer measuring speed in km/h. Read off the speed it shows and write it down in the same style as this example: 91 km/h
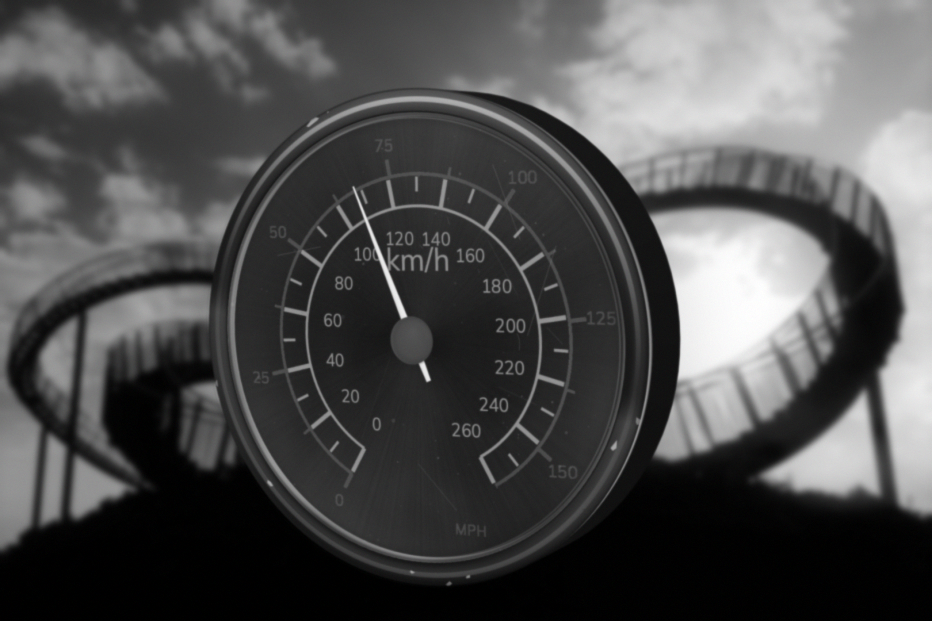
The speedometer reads 110 km/h
